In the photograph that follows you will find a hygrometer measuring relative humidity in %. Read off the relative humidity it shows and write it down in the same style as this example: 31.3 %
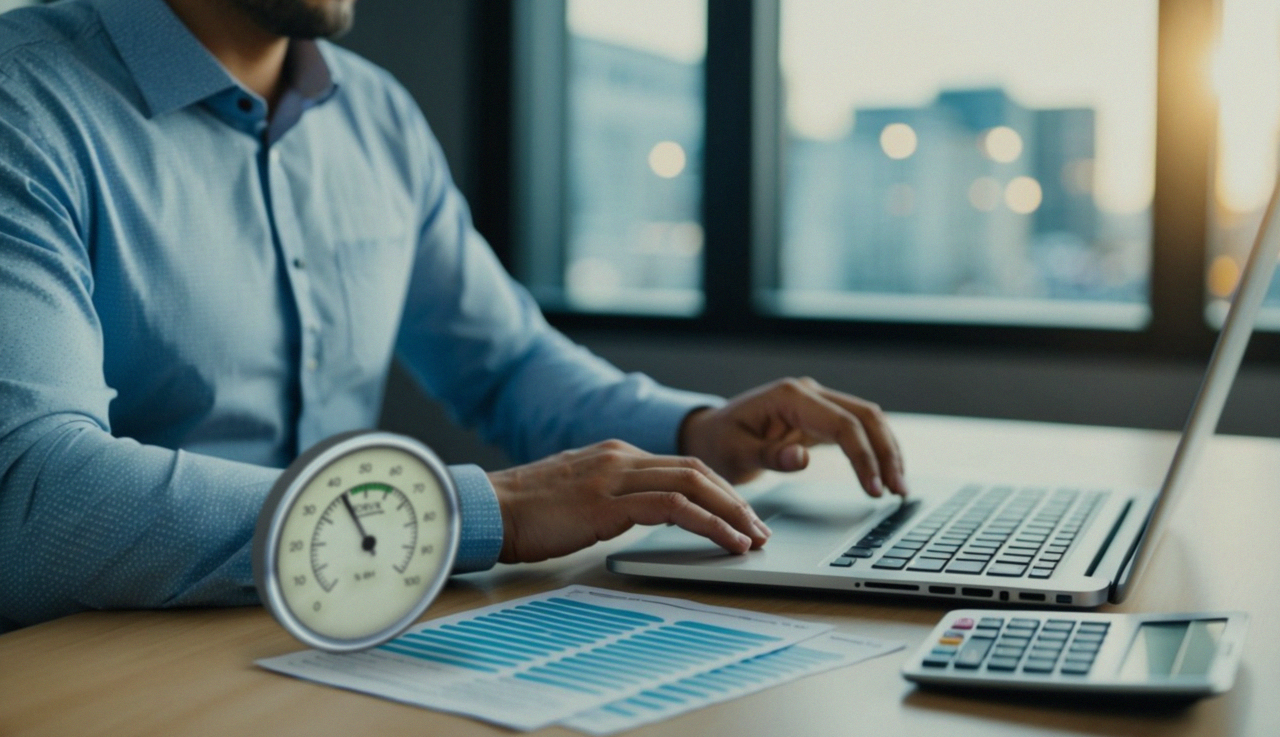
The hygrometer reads 40 %
